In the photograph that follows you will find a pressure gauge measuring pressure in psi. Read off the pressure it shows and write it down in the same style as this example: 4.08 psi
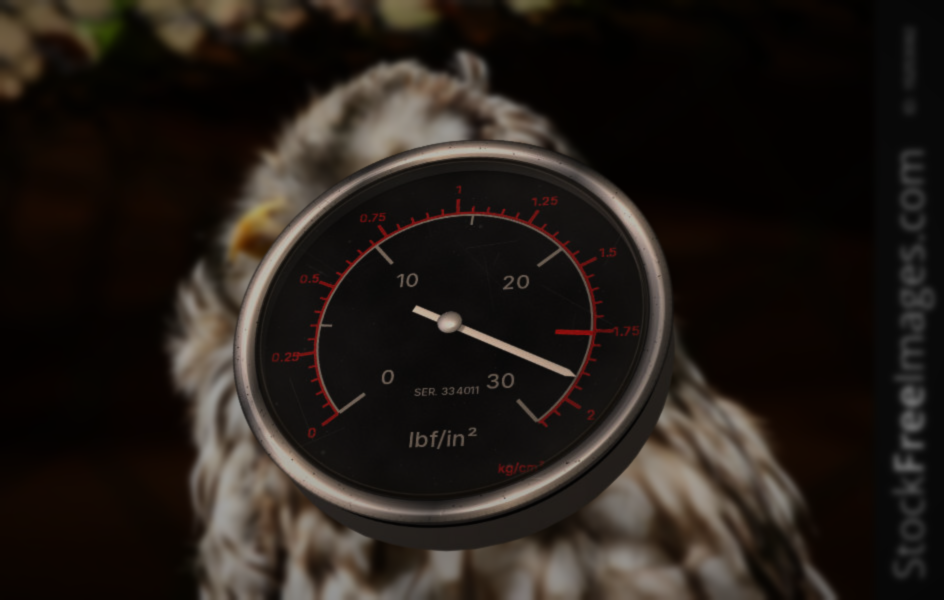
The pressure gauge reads 27.5 psi
